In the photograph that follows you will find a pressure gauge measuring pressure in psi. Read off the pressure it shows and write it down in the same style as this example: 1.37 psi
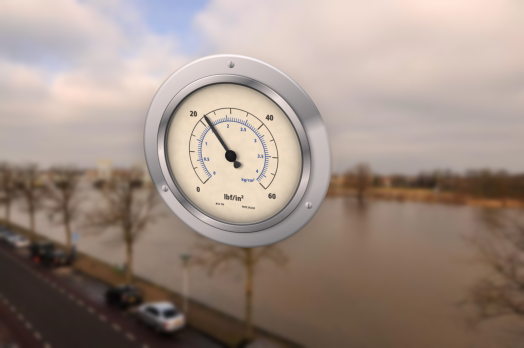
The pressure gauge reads 22.5 psi
